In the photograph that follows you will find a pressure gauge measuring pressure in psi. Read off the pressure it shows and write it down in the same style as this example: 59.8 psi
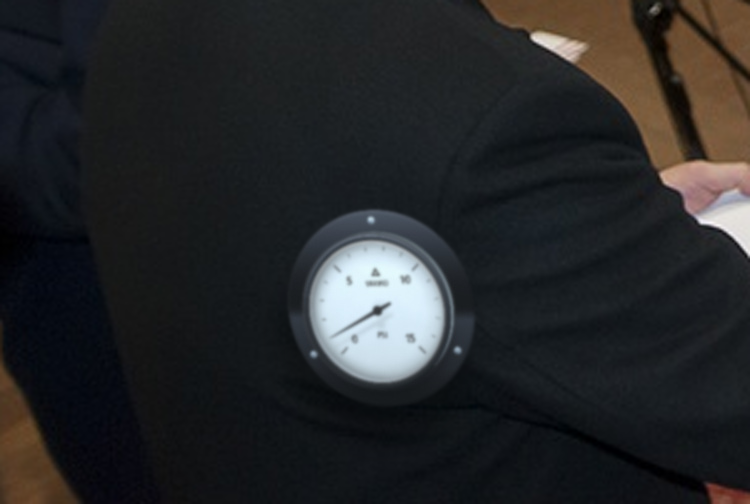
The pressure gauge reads 1 psi
